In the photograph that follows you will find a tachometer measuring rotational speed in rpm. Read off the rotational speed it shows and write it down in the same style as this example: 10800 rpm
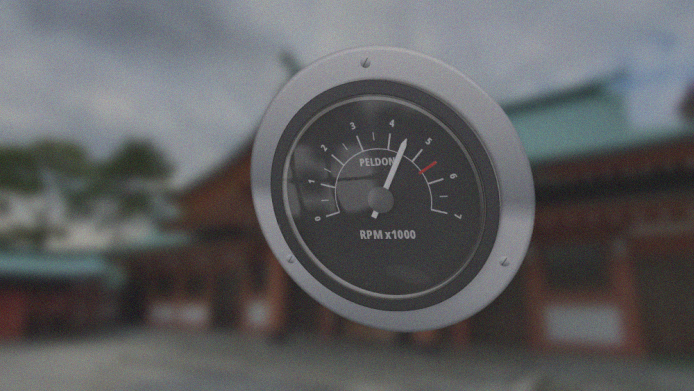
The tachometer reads 4500 rpm
